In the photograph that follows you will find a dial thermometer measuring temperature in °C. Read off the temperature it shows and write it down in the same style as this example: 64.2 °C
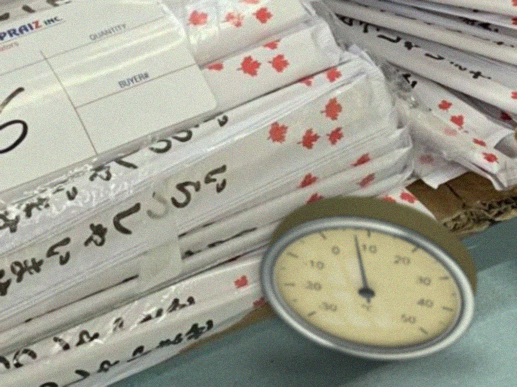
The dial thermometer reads 7.5 °C
